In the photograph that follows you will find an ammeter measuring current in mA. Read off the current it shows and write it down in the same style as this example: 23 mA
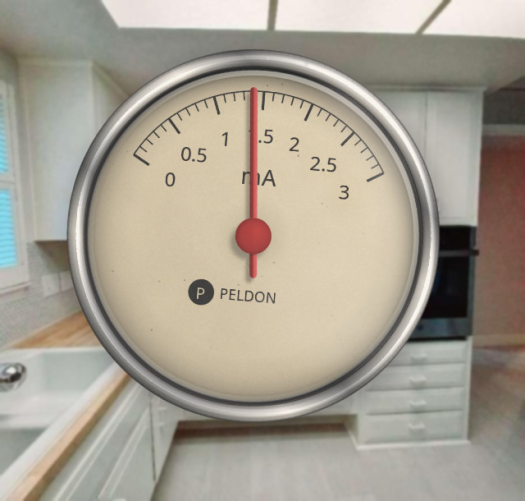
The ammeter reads 1.4 mA
